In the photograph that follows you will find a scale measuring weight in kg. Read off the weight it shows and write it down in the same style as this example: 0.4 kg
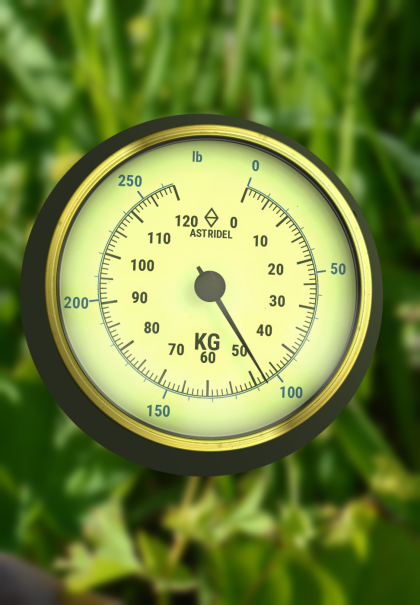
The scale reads 48 kg
